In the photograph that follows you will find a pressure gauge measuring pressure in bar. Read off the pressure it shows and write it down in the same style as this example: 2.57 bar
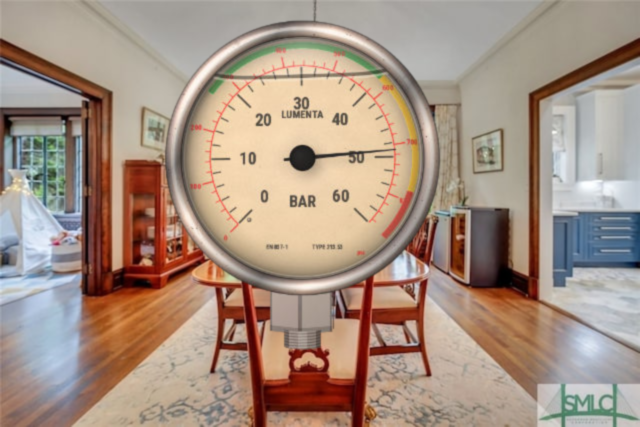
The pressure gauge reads 49 bar
